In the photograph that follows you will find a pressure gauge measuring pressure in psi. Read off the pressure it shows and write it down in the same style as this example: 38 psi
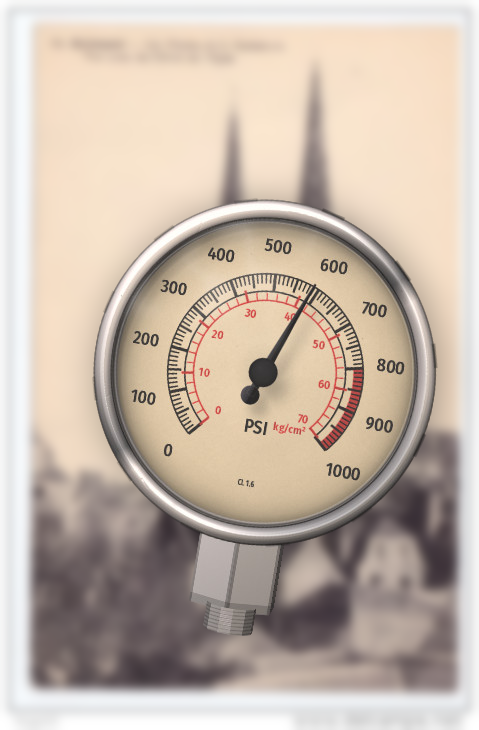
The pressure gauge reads 590 psi
